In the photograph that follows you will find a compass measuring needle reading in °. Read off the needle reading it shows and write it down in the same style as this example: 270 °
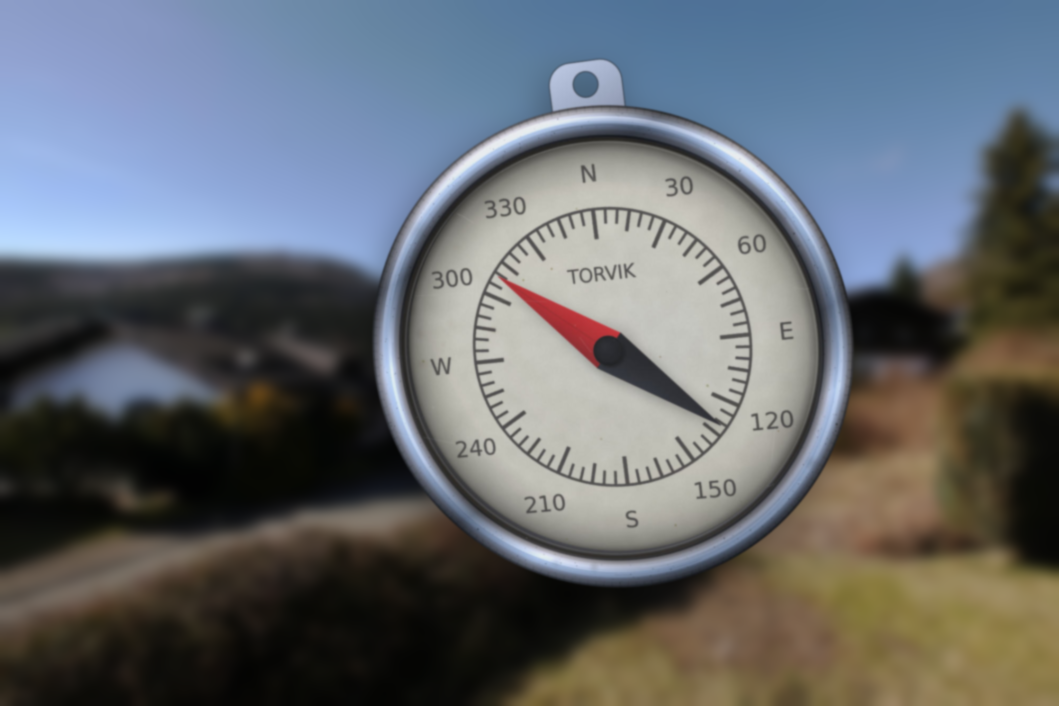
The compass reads 310 °
